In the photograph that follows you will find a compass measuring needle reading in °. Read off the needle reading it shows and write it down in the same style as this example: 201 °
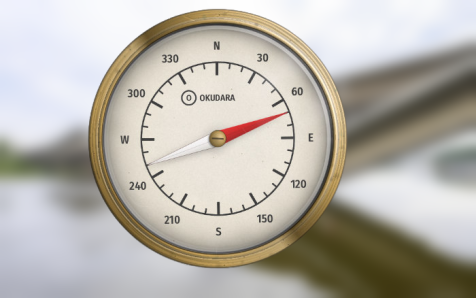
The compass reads 70 °
